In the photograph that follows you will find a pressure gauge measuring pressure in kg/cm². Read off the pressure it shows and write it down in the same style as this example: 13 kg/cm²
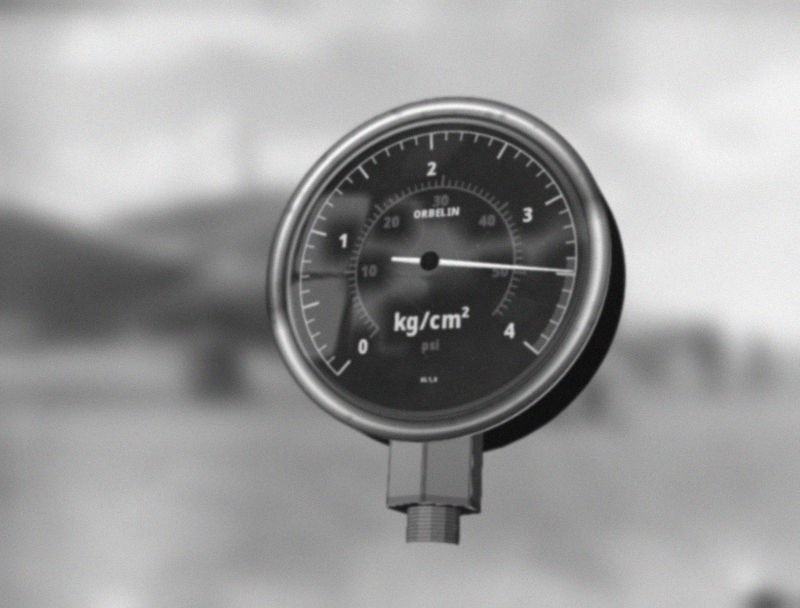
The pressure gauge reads 3.5 kg/cm²
